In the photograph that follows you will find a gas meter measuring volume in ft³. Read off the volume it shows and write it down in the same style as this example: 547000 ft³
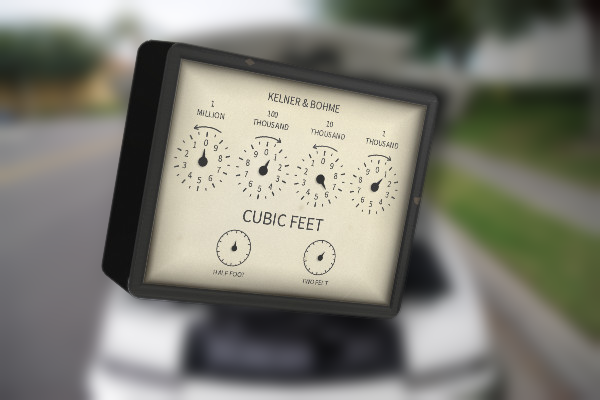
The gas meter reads 6100 ft³
